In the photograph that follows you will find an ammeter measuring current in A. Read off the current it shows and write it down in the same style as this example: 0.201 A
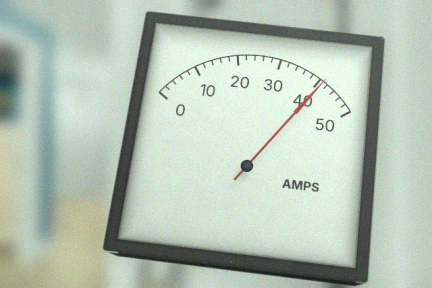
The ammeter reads 41 A
